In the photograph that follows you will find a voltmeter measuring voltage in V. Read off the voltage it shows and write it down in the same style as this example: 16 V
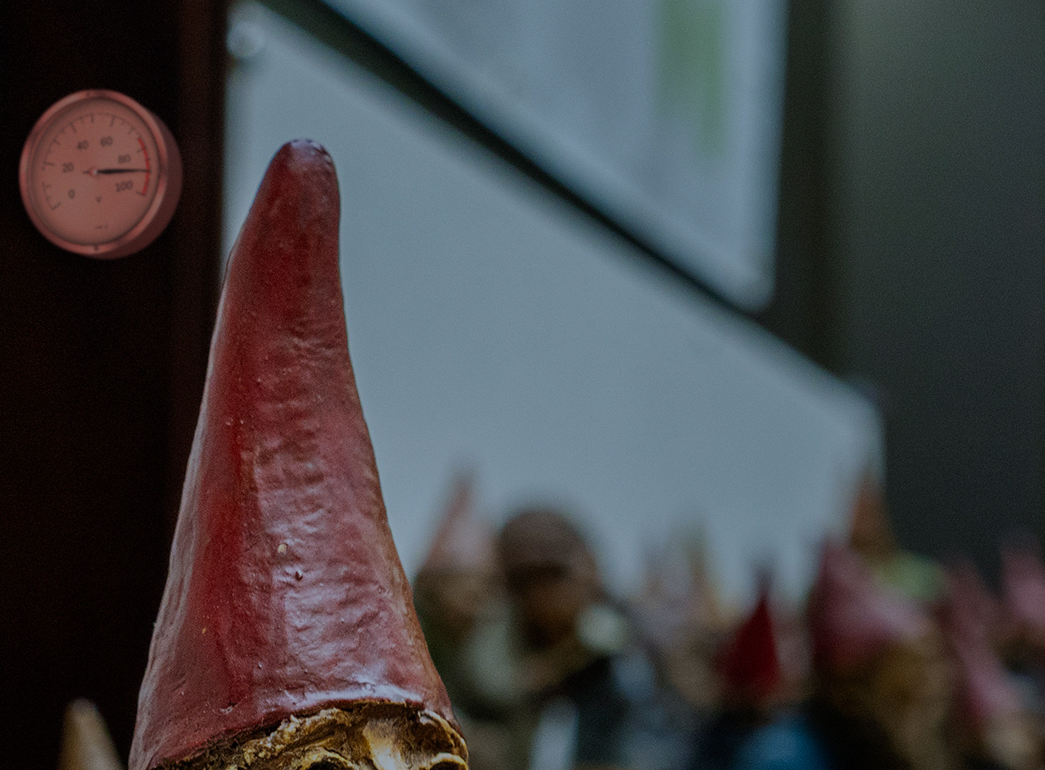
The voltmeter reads 90 V
